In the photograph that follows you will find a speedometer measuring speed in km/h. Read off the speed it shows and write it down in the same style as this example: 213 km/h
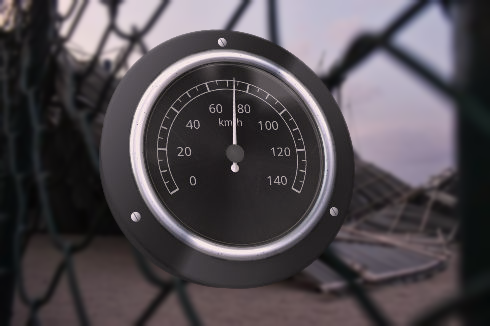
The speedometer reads 72.5 km/h
